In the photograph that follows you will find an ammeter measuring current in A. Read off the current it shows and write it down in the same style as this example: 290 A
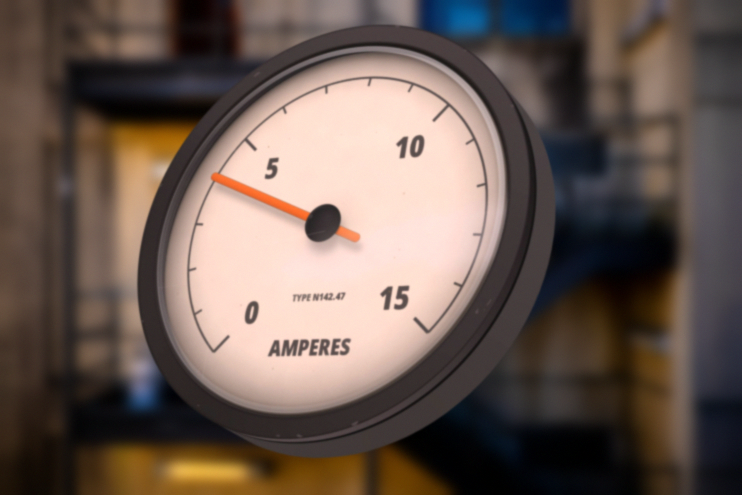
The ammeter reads 4 A
